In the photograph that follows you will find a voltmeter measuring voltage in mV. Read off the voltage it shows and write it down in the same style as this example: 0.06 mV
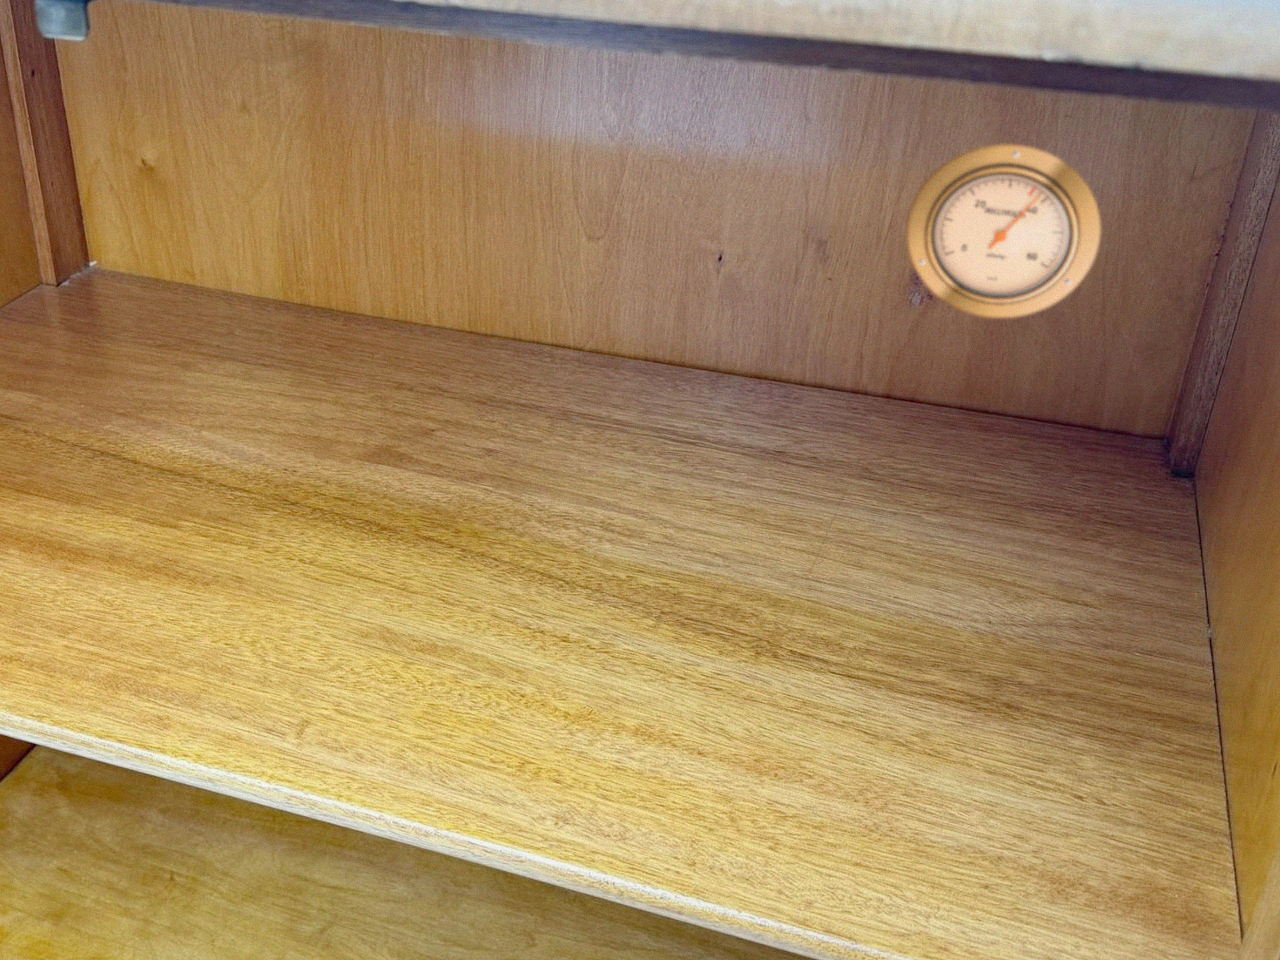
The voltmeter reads 38 mV
